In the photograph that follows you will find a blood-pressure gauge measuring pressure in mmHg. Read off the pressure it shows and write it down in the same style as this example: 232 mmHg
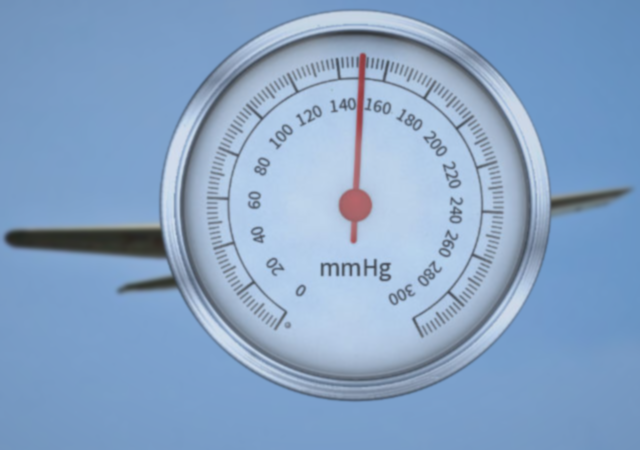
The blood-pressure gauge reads 150 mmHg
